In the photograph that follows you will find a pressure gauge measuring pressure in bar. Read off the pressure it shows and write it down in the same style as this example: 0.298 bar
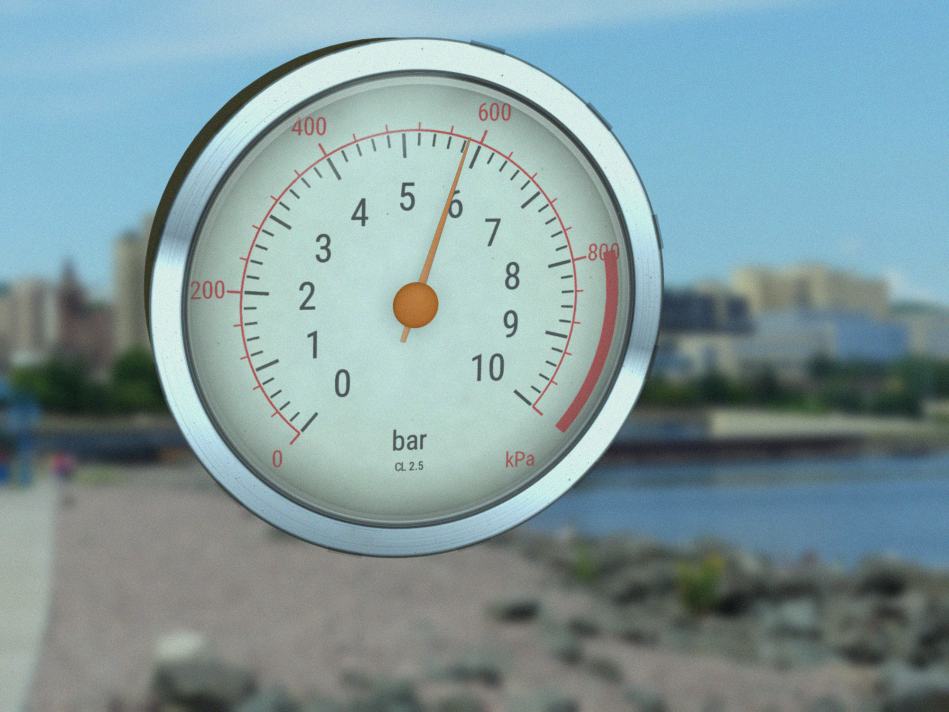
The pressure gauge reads 5.8 bar
